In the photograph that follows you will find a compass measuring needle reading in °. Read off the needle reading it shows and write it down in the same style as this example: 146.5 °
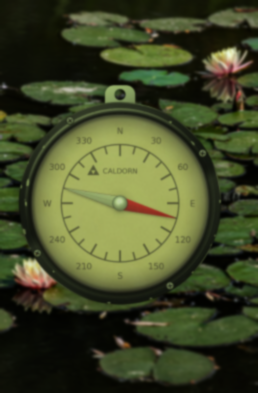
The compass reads 105 °
